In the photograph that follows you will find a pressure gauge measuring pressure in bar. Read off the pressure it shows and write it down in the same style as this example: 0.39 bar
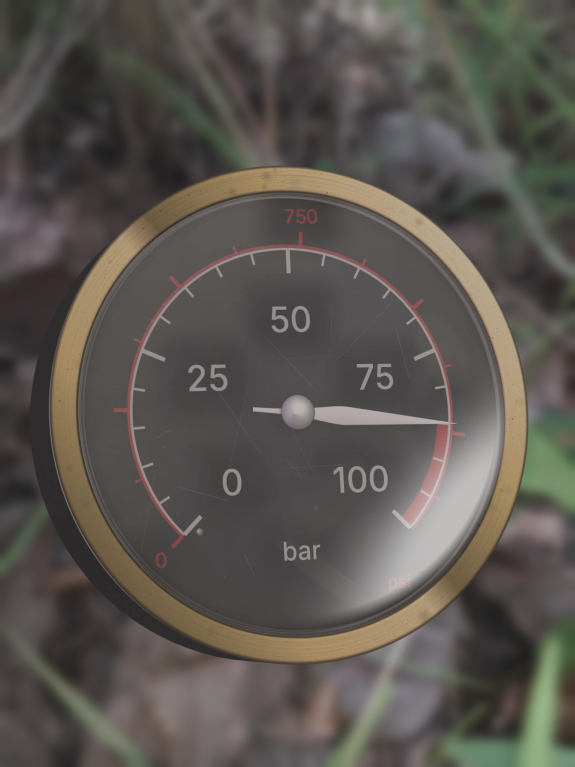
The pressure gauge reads 85 bar
